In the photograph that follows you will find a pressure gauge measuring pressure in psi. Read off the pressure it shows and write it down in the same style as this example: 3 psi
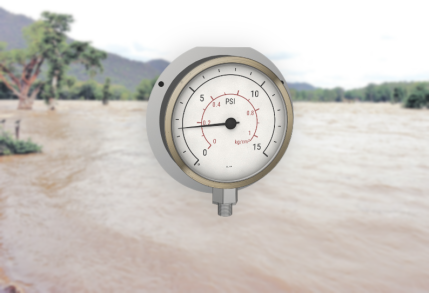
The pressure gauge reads 2.5 psi
